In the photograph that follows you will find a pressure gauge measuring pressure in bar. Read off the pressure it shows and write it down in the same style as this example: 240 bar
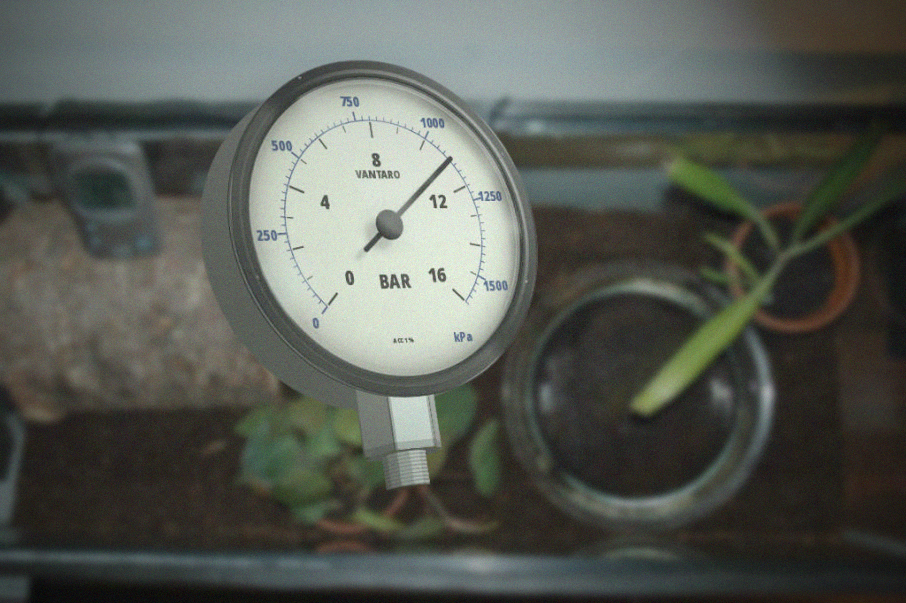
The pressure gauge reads 11 bar
